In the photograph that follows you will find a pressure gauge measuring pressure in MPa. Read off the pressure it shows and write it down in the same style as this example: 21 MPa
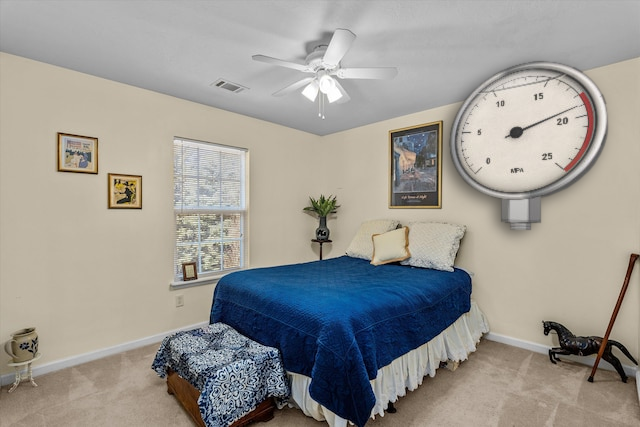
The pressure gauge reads 19 MPa
